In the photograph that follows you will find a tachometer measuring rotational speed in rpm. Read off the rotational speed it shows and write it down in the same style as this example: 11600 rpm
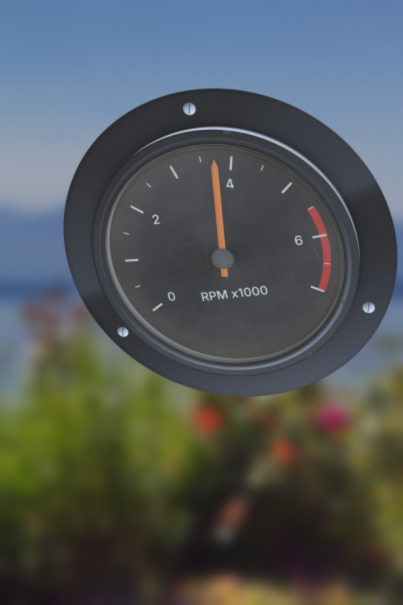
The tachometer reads 3750 rpm
